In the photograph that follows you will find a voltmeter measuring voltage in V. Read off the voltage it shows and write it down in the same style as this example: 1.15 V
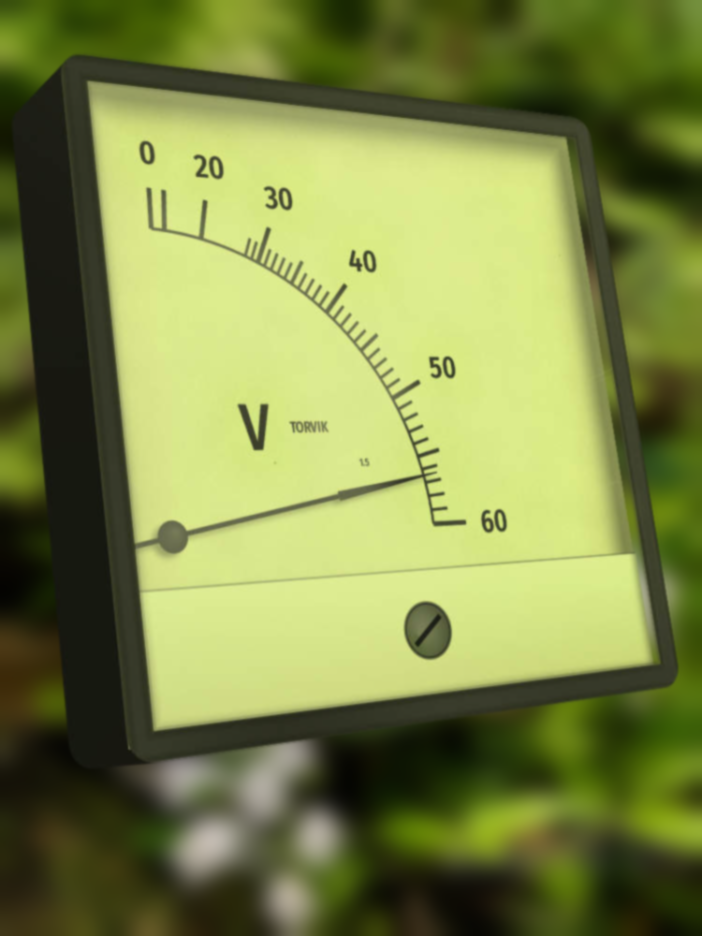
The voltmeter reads 56.5 V
